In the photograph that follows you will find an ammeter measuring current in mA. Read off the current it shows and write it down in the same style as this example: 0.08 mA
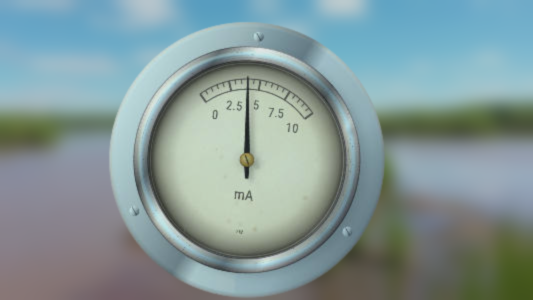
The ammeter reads 4 mA
